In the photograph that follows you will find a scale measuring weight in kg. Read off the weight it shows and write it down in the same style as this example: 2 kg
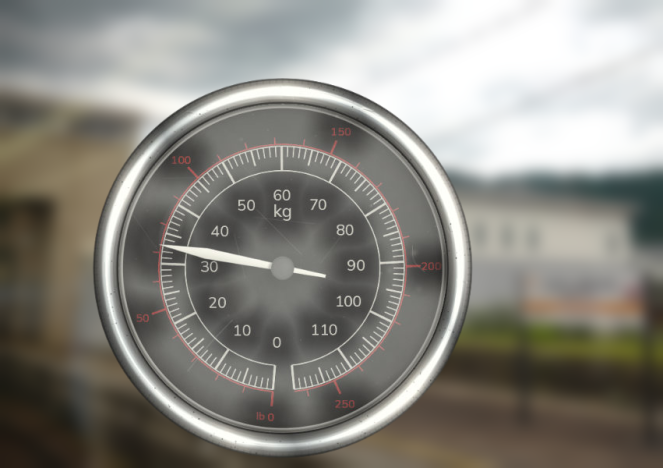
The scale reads 33 kg
